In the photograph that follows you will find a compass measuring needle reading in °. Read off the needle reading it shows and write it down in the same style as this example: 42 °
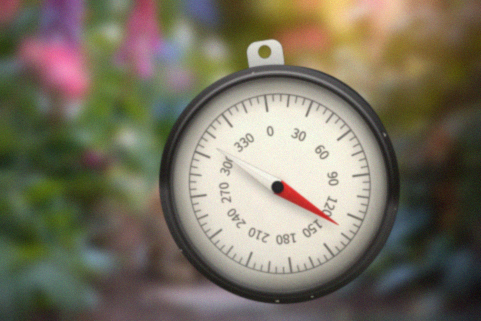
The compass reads 130 °
